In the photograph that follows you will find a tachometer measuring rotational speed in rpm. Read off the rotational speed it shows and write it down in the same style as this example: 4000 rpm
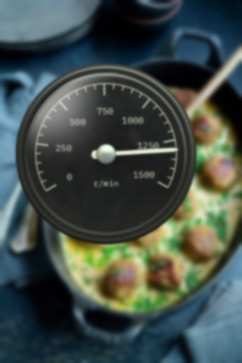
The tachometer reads 1300 rpm
